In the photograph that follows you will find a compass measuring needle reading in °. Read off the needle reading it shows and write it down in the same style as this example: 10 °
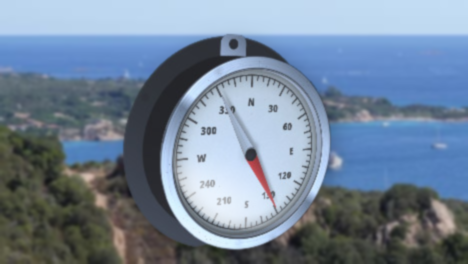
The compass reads 150 °
